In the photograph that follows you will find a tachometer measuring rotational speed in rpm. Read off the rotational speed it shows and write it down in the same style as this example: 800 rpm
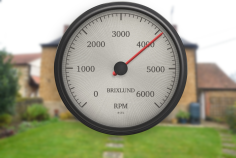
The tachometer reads 4100 rpm
